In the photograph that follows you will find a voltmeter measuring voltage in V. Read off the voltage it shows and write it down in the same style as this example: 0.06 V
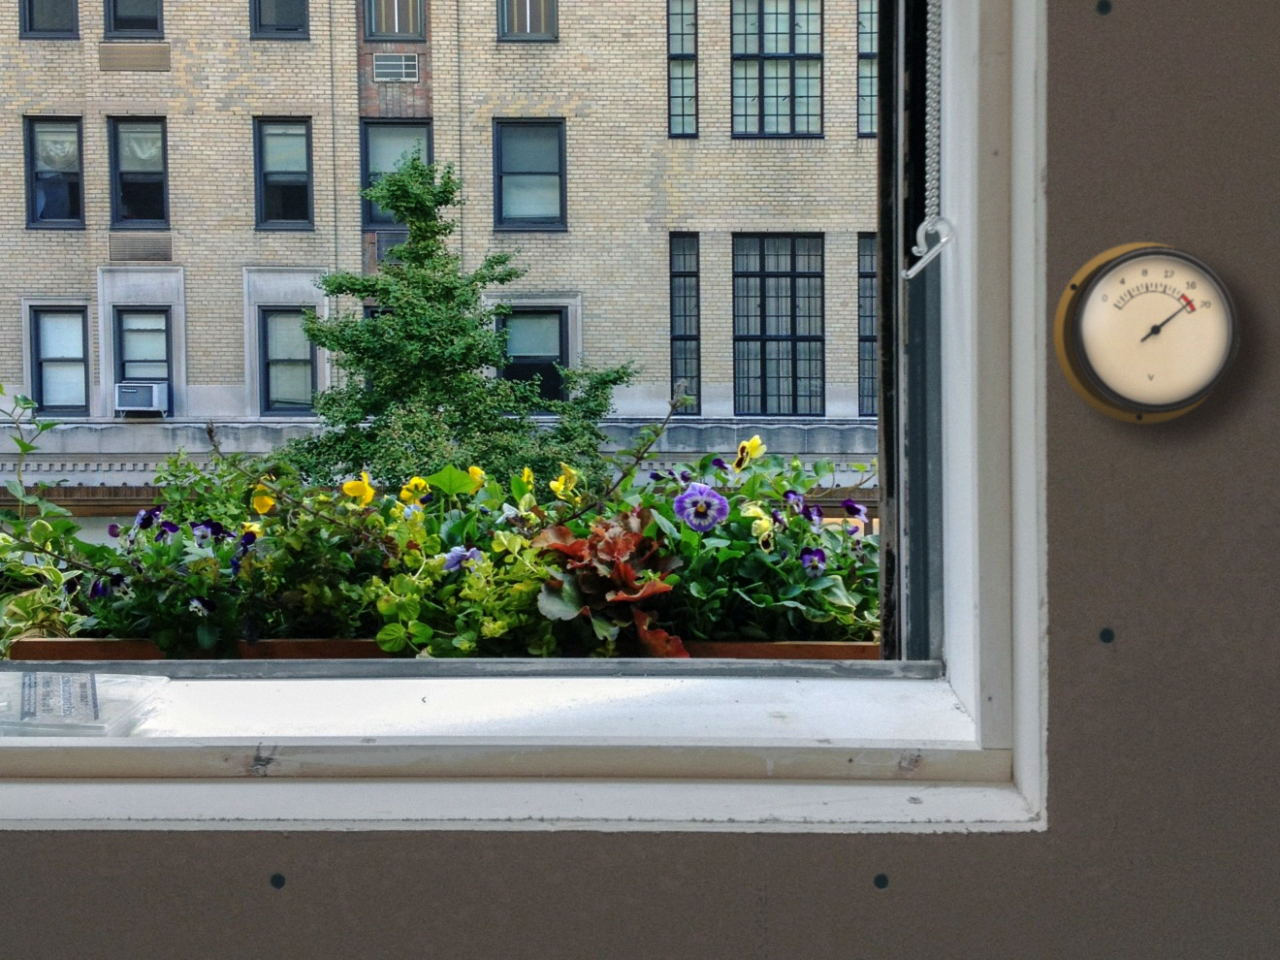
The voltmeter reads 18 V
